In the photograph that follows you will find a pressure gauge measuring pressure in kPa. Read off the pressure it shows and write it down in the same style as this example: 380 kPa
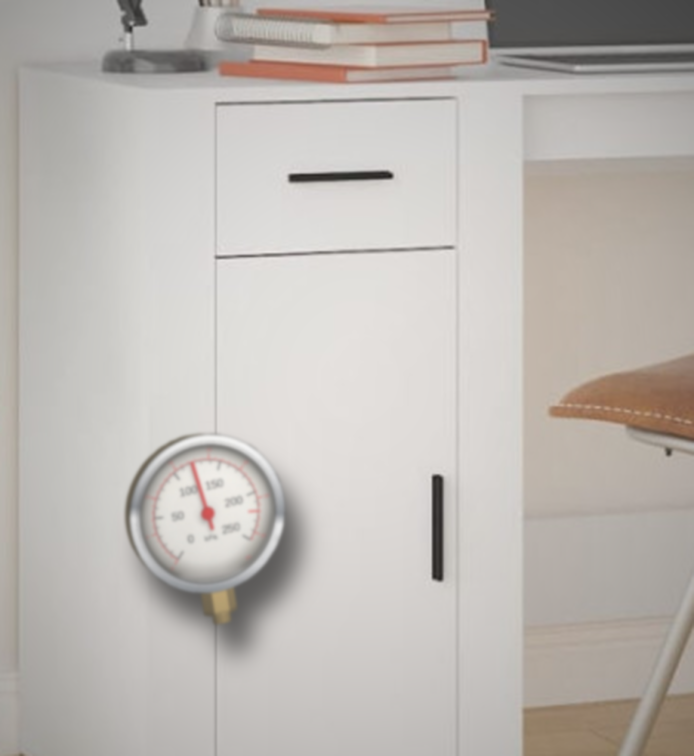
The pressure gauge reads 120 kPa
